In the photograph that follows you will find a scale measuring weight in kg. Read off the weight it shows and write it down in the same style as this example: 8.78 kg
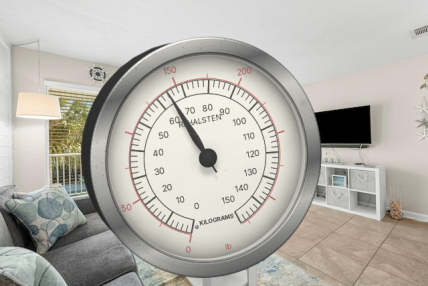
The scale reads 64 kg
